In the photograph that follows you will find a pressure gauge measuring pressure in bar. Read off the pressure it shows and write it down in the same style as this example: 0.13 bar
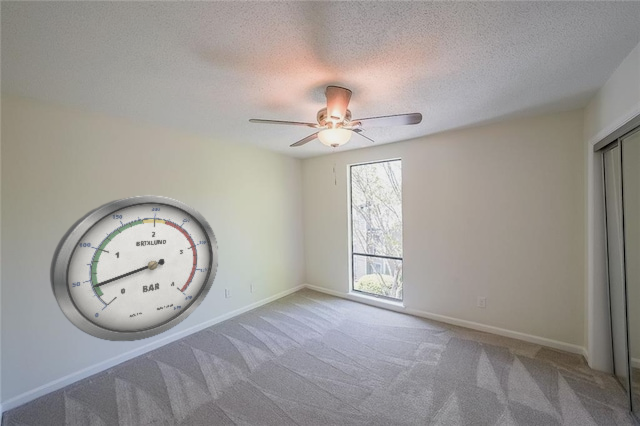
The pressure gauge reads 0.4 bar
